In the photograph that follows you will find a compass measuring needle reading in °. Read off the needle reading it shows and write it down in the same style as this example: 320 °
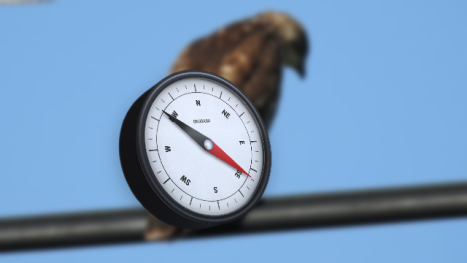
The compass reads 130 °
